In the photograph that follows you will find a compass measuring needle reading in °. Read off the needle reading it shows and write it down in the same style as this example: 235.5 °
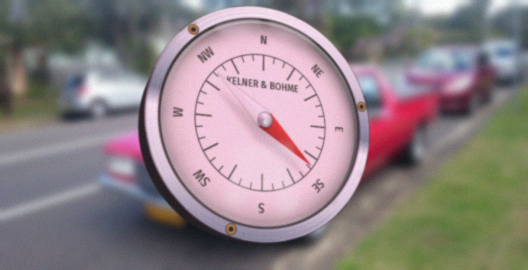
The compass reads 130 °
